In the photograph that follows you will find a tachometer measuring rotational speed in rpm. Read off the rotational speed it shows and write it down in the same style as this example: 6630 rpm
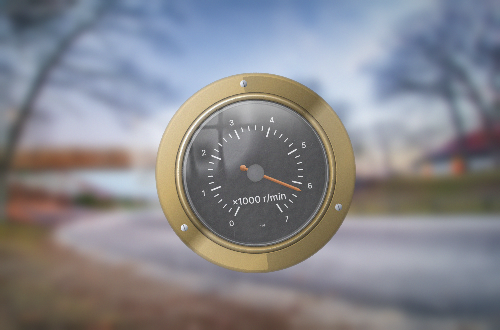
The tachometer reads 6200 rpm
